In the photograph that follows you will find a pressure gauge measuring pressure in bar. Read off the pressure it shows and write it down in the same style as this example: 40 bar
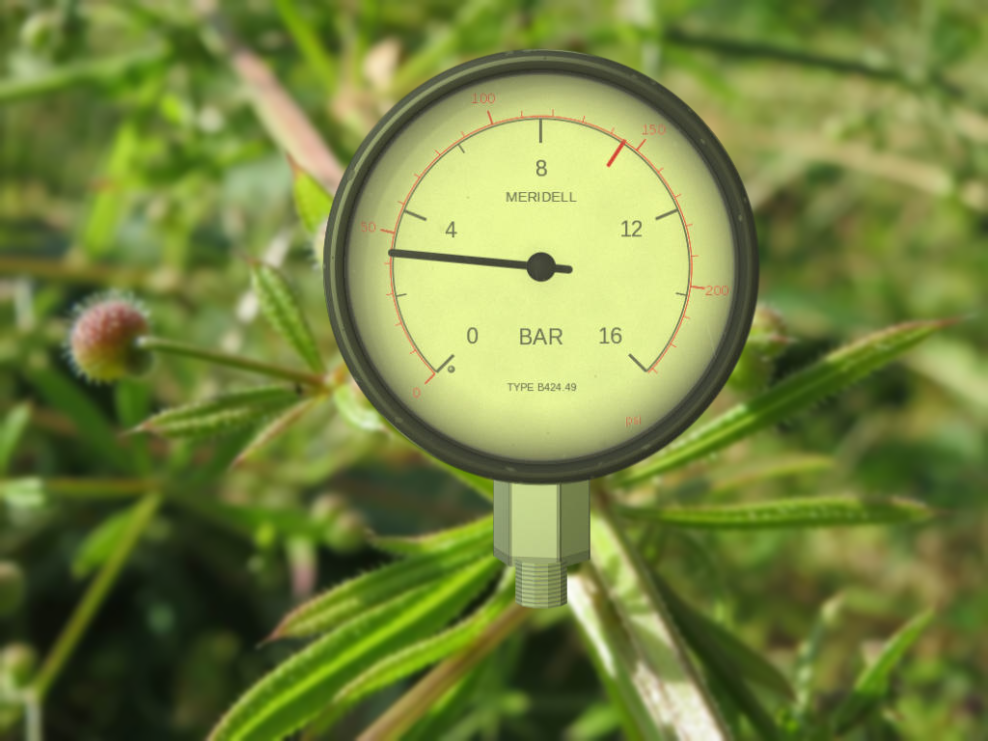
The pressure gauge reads 3 bar
